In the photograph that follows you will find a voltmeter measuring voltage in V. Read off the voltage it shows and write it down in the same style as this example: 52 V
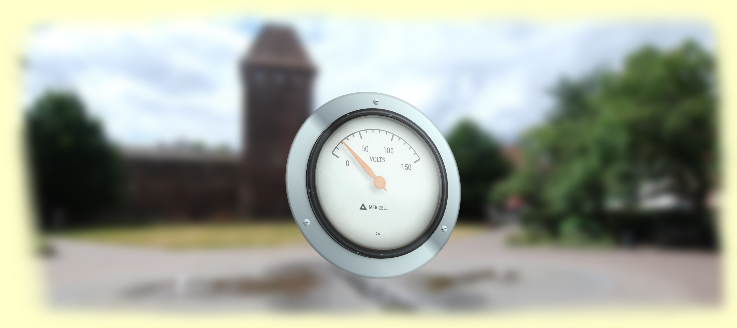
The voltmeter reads 20 V
